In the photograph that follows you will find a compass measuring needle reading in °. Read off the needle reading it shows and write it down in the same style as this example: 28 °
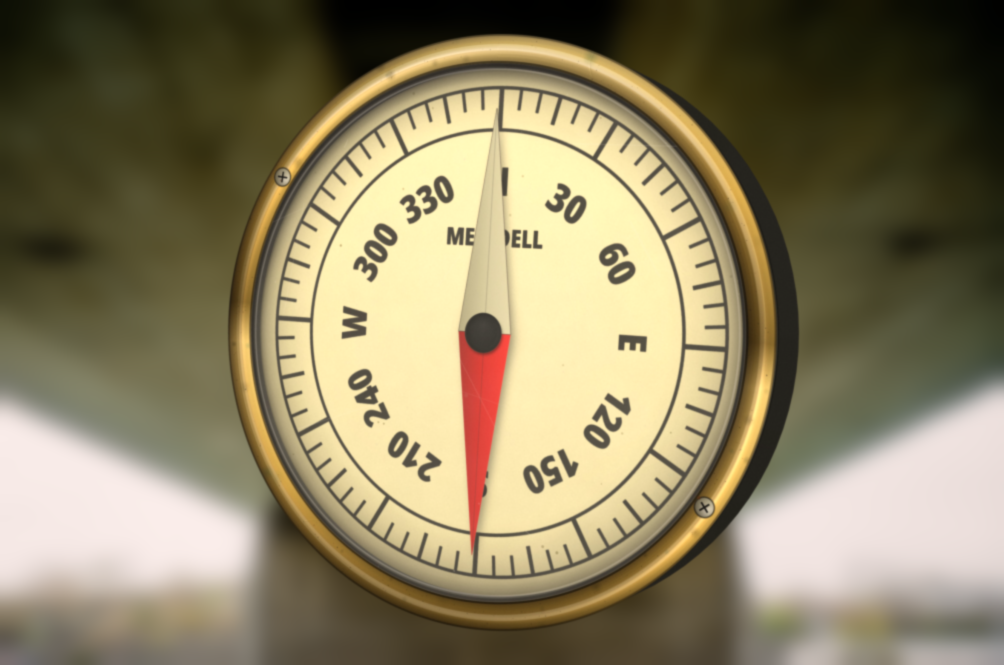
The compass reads 180 °
